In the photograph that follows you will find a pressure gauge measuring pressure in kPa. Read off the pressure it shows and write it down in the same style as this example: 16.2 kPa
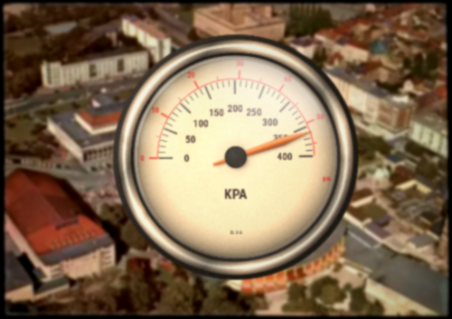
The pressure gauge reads 360 kPa
